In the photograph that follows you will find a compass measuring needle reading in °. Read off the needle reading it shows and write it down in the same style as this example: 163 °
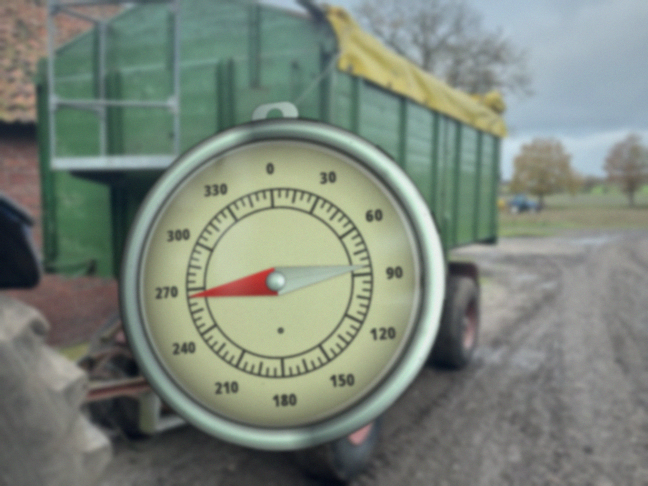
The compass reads 265 °
